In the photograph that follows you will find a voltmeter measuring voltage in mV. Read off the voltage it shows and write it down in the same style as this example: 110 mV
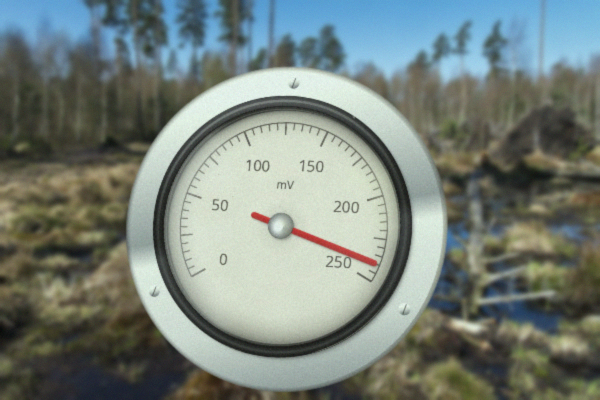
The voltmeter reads 240 mV
